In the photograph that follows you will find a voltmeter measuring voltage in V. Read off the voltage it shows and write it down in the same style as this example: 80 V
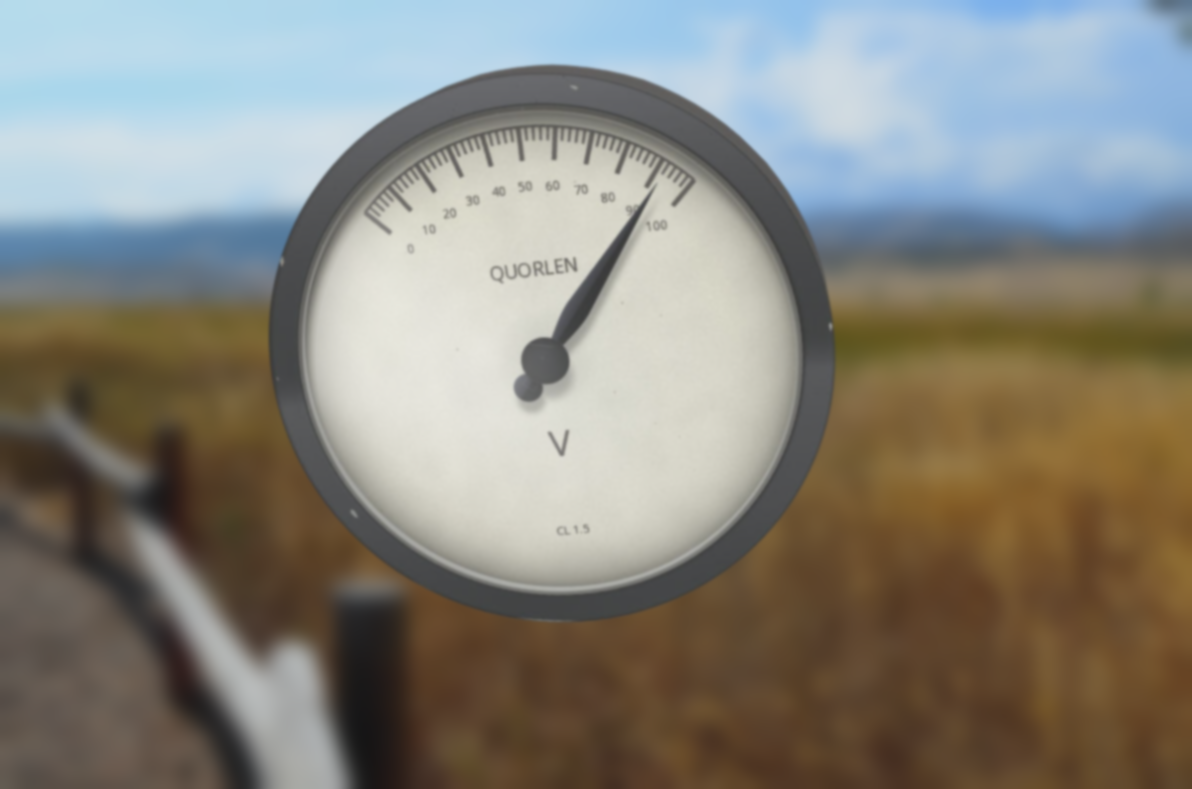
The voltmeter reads 92 V
